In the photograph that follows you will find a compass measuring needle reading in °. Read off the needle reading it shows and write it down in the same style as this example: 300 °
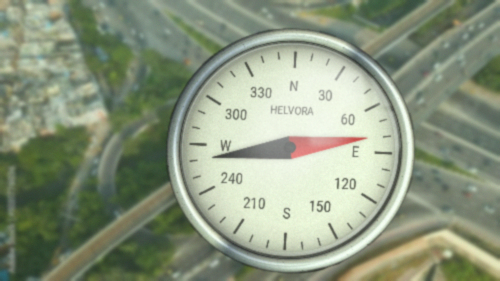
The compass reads 80 °
